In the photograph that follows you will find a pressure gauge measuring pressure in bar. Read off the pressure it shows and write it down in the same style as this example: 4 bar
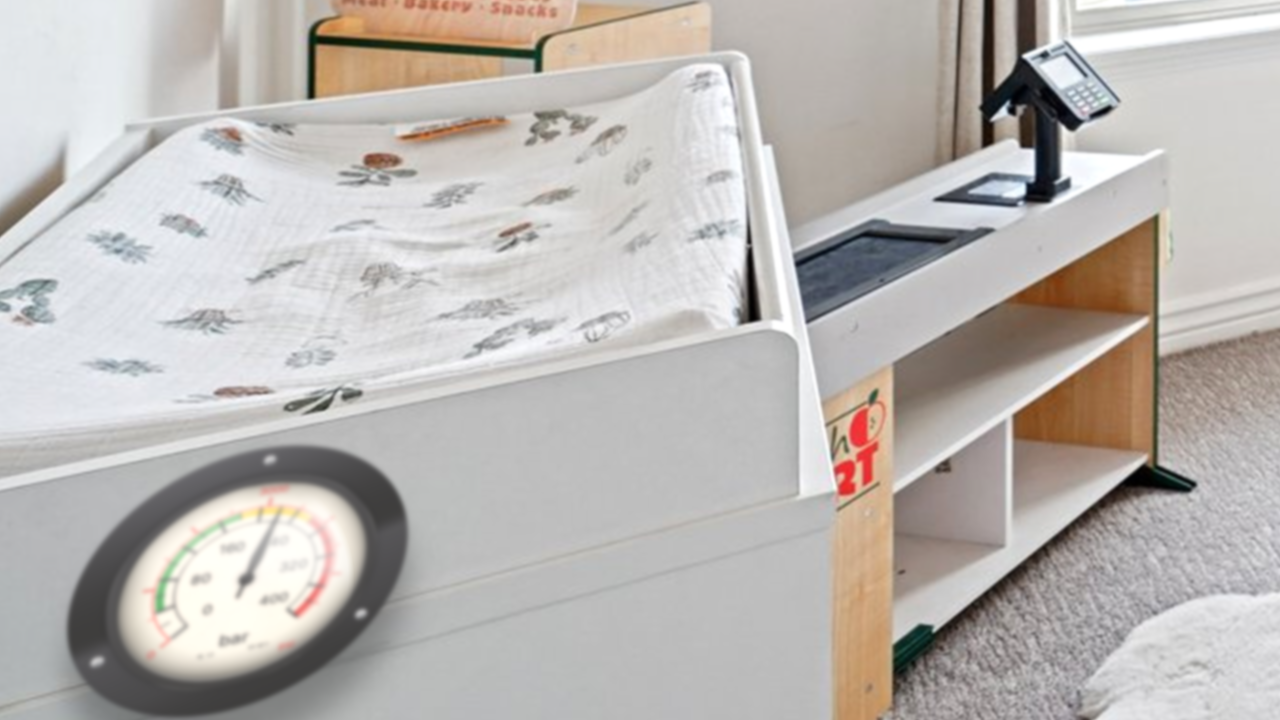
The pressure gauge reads 220 bar
